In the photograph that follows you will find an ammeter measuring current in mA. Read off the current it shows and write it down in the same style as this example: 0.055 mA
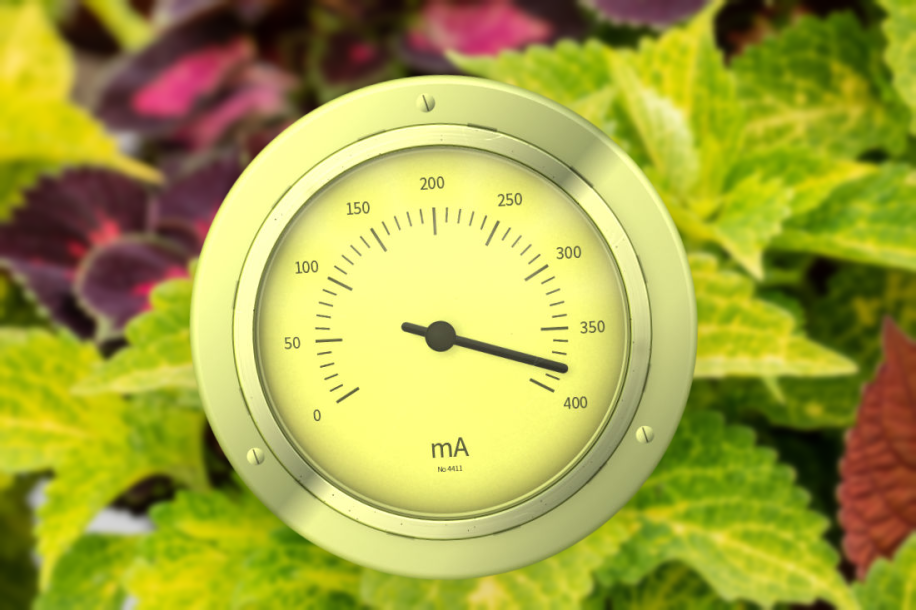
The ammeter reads 380 mA
